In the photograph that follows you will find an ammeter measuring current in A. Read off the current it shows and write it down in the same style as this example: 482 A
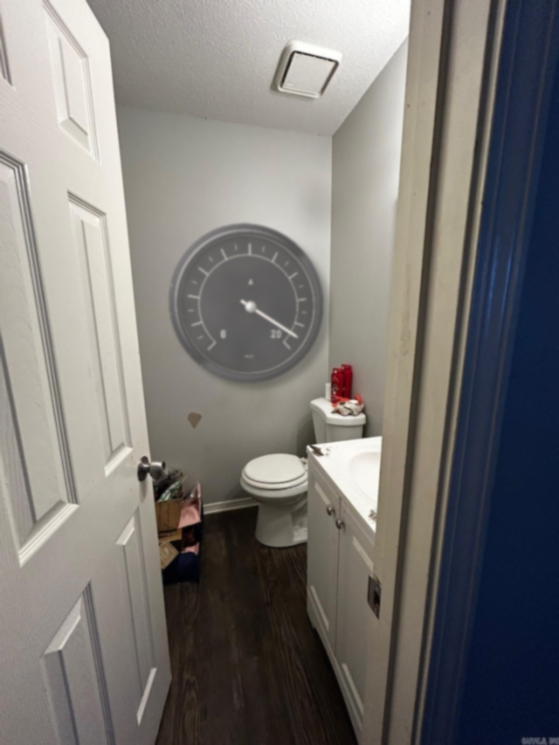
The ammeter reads 19 A
